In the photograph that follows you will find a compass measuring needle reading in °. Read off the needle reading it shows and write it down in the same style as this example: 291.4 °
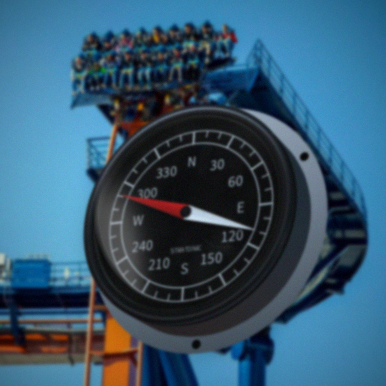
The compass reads 290 °
